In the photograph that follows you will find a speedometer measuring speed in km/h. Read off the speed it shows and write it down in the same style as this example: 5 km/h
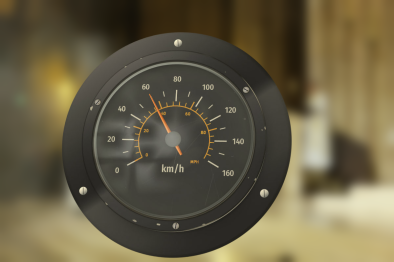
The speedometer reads 60 km/h
